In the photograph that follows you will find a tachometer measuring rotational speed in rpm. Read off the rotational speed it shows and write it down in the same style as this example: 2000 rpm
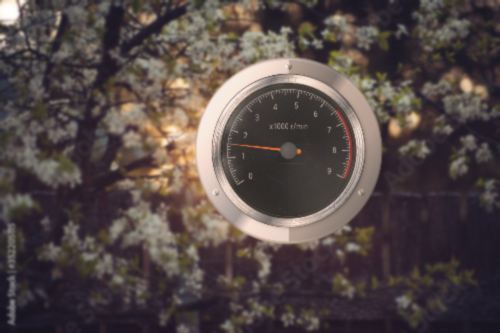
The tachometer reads 1500 rpm
